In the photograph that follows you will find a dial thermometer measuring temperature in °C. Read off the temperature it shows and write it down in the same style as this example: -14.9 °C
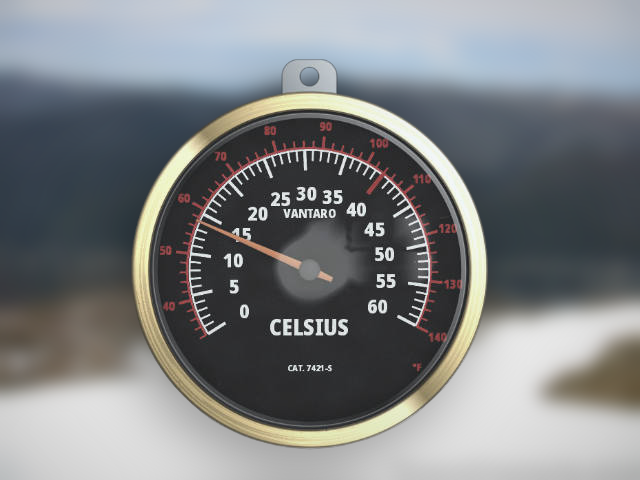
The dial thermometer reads 14 °C
